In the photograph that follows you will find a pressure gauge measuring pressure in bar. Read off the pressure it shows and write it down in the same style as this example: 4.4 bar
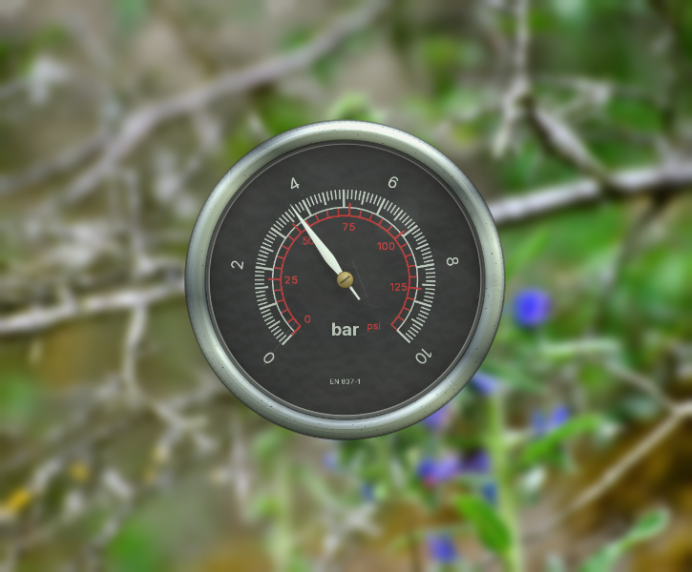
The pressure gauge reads 3.7 bar
